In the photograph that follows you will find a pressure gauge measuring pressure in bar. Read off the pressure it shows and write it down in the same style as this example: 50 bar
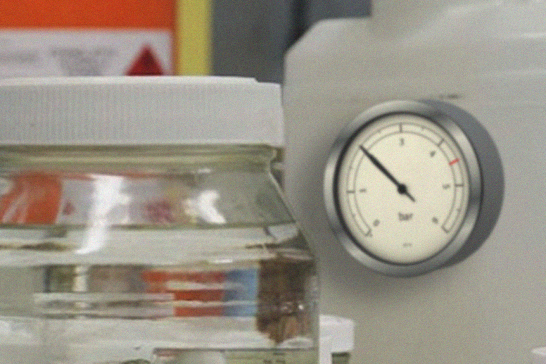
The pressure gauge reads 2 bar
